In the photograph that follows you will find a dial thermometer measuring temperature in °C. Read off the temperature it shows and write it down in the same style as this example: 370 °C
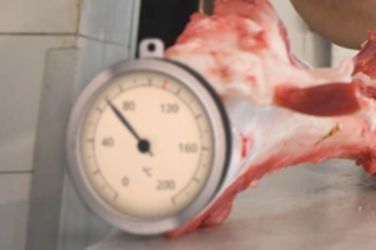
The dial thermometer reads 70 °C
